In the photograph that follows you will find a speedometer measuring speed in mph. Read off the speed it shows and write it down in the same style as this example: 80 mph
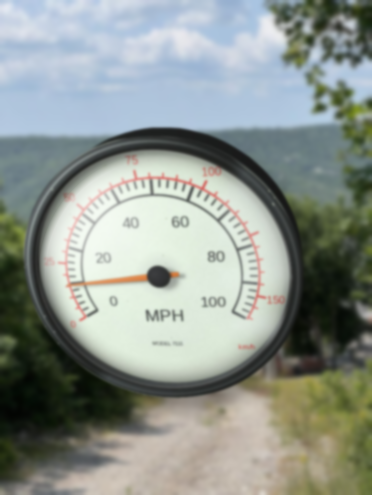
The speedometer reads 10 mph
